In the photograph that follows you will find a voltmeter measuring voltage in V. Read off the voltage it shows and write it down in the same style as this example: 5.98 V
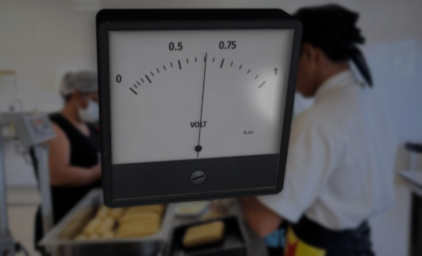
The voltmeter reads 0.65 V
